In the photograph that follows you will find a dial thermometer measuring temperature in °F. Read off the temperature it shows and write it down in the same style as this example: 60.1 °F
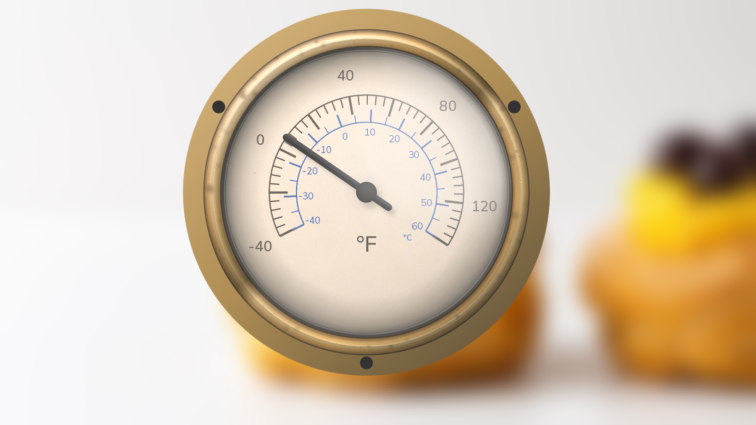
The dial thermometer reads 6 °F
